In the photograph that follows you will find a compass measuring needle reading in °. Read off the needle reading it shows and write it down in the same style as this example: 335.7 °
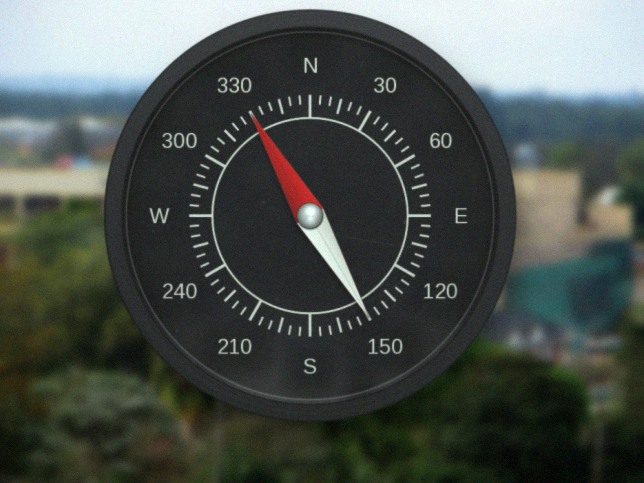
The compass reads 330 °
